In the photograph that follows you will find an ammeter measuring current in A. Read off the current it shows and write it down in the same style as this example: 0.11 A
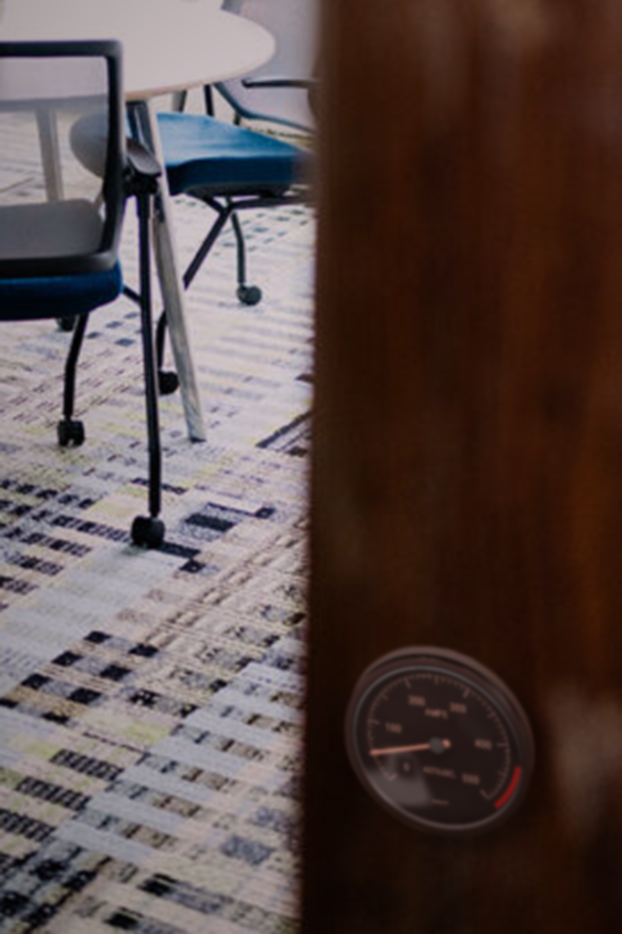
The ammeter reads 50 A
